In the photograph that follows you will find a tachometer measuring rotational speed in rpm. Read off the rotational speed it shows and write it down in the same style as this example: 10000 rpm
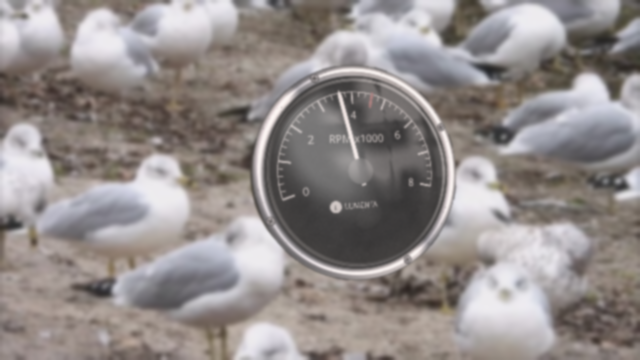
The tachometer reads 3600 rpm
